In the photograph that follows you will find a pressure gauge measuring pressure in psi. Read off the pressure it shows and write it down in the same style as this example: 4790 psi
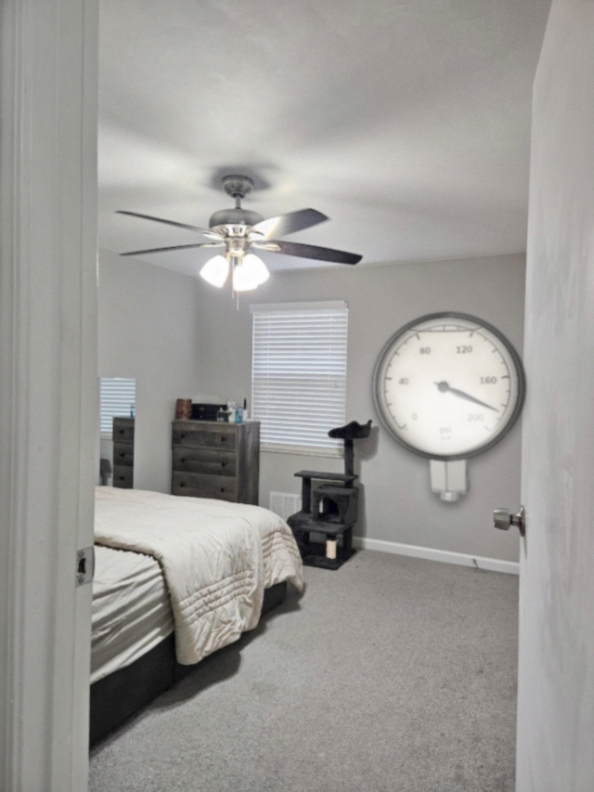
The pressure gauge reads 185 psi
